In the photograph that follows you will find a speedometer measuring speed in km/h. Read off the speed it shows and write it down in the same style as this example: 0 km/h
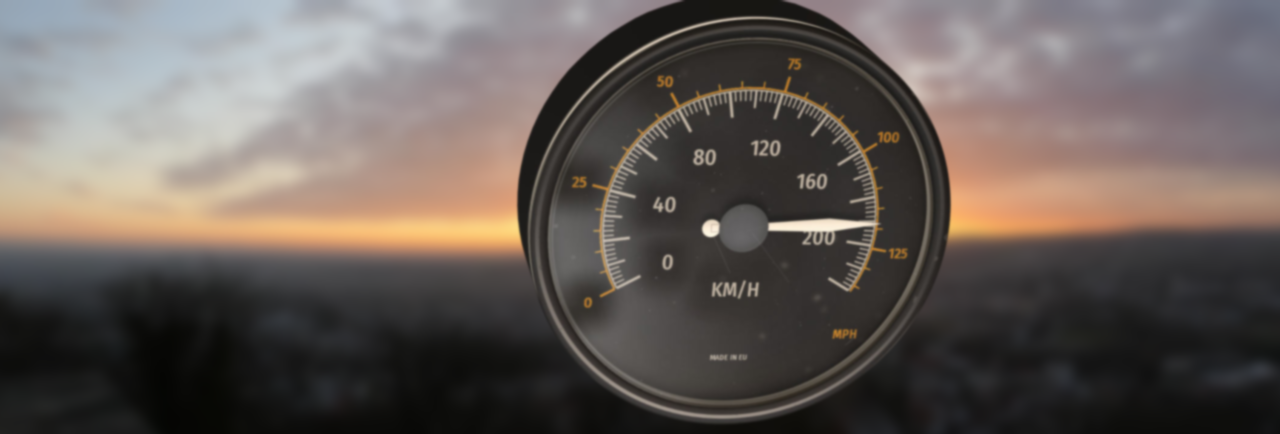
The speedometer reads 190 km/h
